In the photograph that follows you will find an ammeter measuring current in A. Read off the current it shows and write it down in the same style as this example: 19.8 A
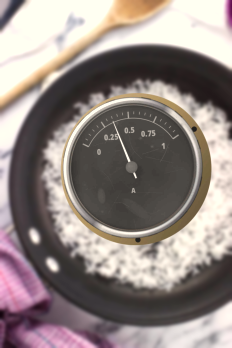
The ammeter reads 0.35 A
